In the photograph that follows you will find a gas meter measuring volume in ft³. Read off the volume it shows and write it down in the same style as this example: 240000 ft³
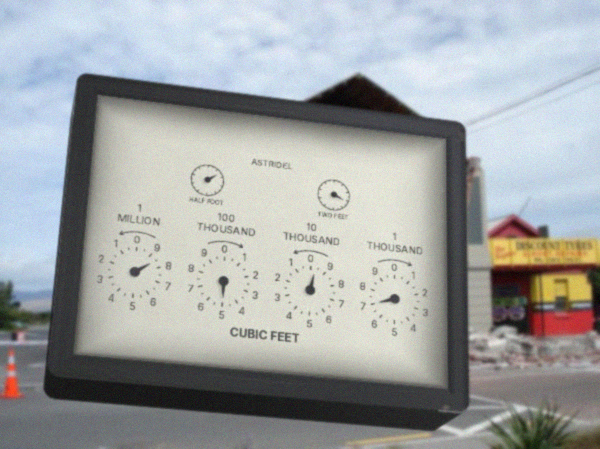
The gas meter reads 849700 ft³
